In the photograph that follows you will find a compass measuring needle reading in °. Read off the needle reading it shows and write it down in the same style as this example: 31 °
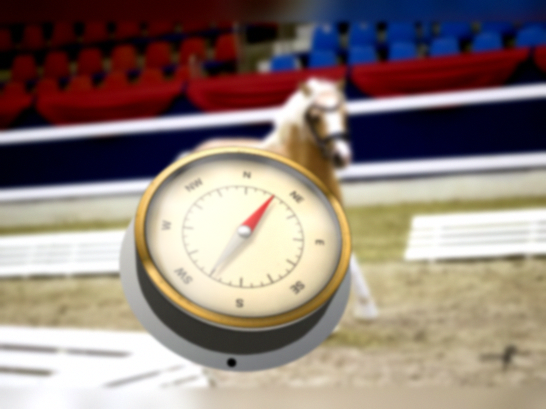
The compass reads 30 °
